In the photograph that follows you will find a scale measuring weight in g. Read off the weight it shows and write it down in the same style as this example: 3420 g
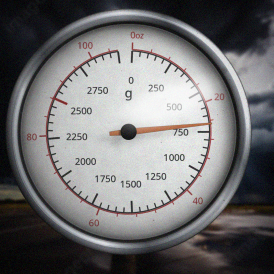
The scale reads 700 g
